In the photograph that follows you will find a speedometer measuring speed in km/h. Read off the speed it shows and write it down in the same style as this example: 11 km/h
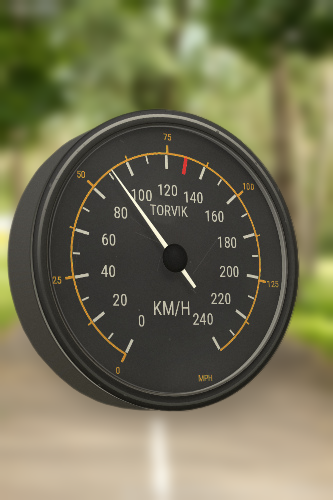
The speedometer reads 90 km/h
